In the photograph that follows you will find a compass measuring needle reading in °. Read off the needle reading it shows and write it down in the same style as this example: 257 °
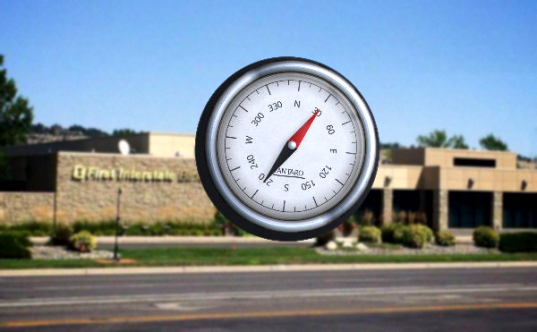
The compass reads 30 °
